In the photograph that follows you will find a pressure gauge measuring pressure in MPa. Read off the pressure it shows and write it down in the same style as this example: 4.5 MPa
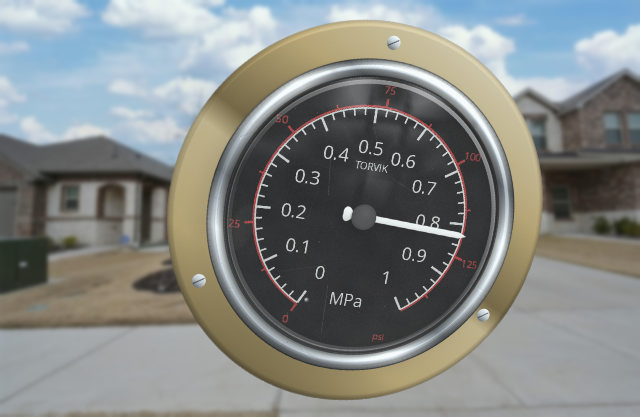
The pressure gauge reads 0.82 MPa
